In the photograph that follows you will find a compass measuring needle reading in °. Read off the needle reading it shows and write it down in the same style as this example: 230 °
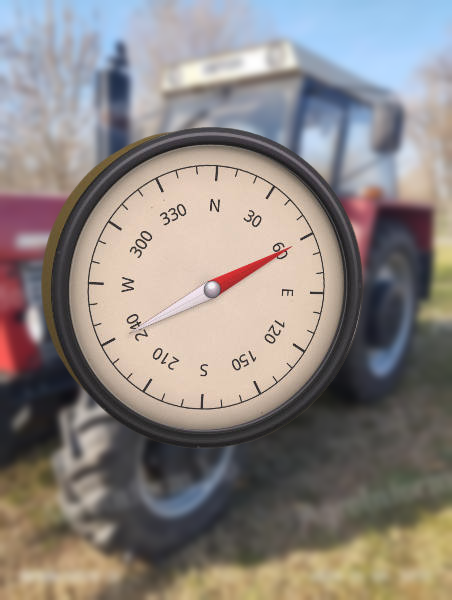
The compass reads 60 °
